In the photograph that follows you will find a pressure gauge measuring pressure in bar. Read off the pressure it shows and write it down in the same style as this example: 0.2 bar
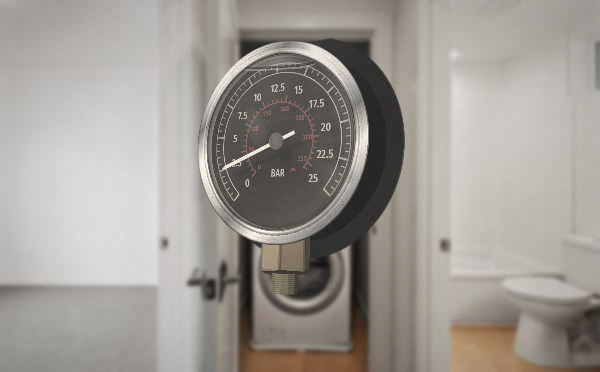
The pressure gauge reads 2.5 bar
